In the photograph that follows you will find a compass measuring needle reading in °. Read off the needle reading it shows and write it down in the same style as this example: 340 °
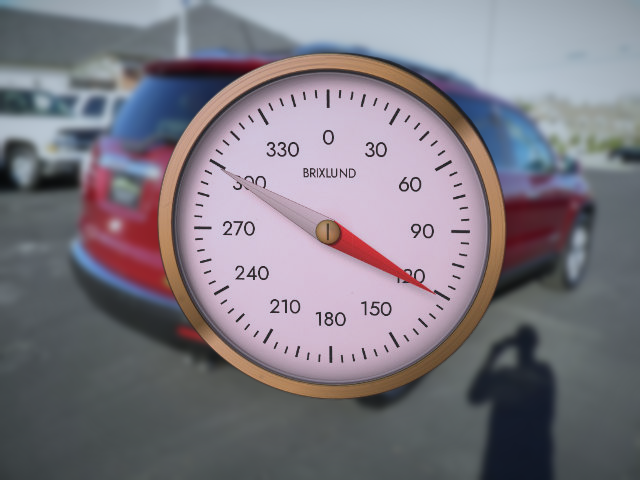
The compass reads 120 °
